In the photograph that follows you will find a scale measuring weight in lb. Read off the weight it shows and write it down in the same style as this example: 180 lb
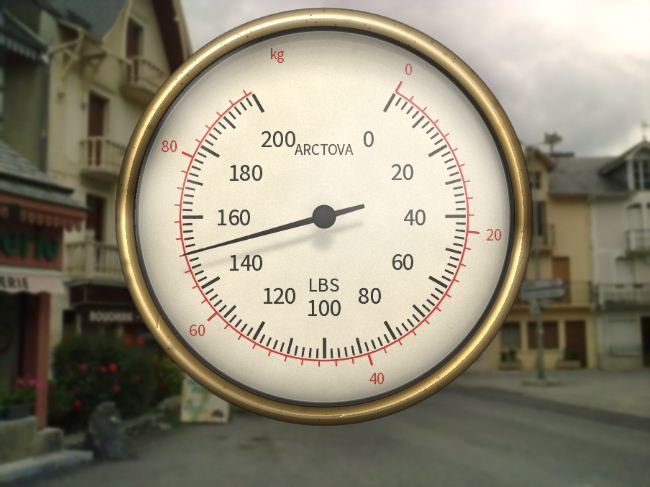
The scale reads 150 lb
